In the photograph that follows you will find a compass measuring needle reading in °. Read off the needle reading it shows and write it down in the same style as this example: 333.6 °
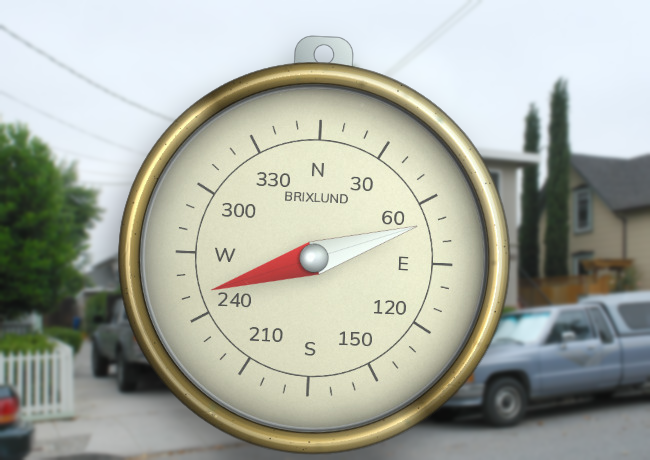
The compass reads 250 °
